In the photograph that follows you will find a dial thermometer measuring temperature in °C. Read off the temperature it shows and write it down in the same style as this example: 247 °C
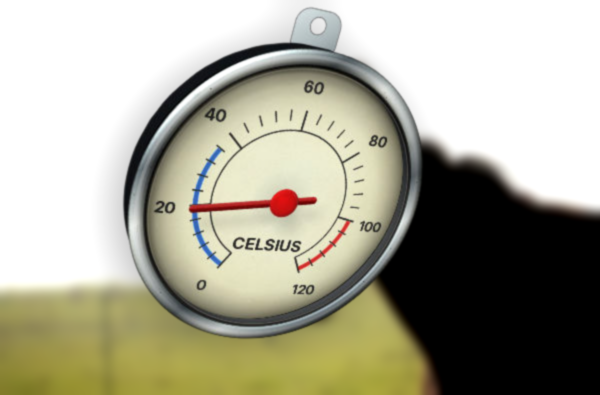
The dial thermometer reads 20 °C
